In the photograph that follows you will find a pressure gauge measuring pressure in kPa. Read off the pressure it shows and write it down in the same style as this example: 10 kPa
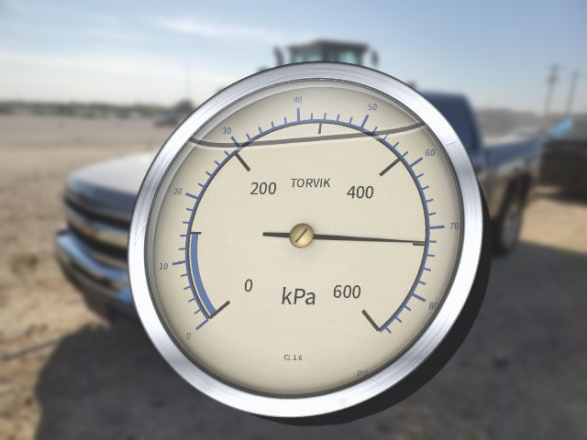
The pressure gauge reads 500 kPa
